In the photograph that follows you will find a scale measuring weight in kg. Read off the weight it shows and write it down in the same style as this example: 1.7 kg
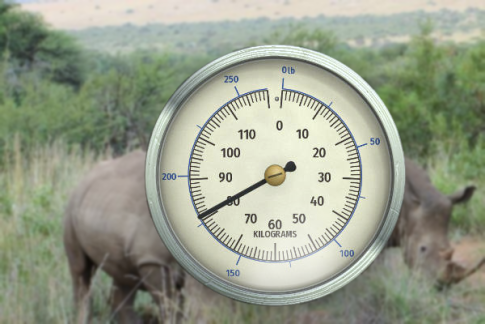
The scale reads 81 kg
